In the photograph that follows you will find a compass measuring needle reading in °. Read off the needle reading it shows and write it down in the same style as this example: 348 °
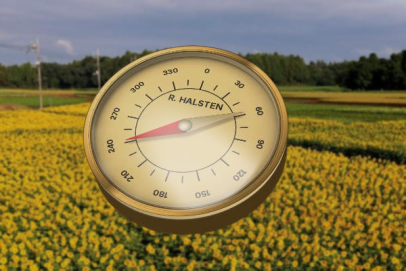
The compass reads 240 °
